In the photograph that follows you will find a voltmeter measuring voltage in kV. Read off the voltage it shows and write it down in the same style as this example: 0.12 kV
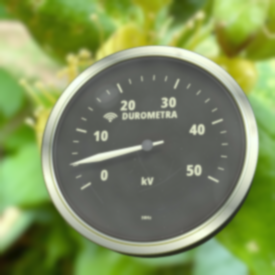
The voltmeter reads 4 kV
